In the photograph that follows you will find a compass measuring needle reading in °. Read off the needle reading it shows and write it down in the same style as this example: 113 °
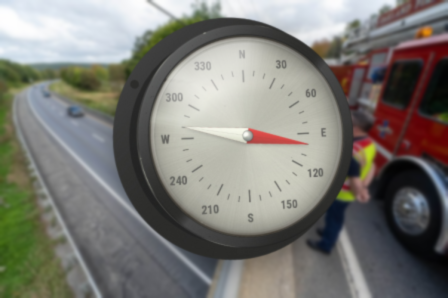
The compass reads 100 °
